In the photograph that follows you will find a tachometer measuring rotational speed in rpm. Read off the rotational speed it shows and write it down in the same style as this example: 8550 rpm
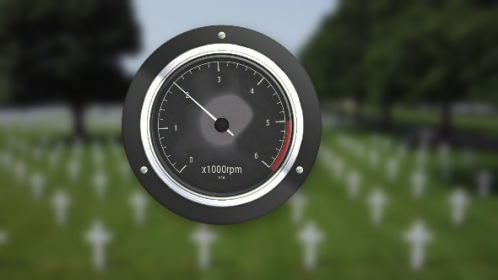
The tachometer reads 2000 rpm
